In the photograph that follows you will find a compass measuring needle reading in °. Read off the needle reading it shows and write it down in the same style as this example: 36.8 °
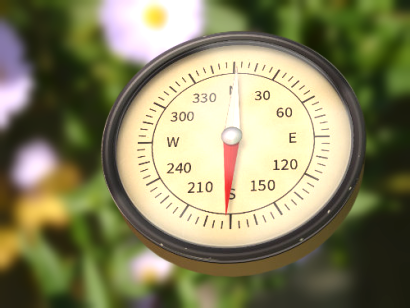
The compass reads 182.5 °
